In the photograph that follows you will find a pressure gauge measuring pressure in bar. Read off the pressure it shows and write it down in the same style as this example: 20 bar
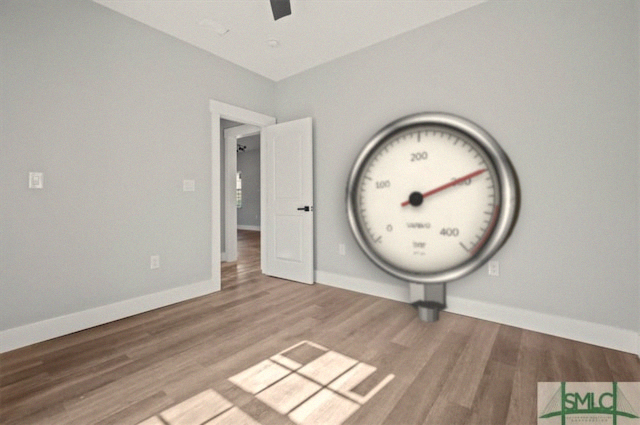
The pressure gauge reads 300 bar
